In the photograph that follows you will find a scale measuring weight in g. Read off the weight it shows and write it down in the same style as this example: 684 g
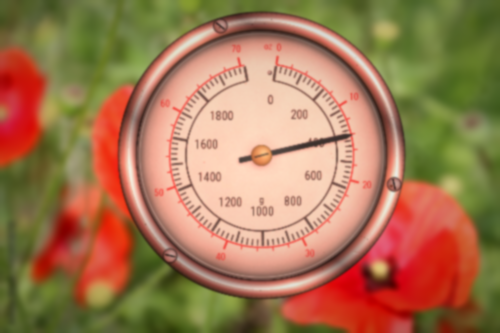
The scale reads 400 g
